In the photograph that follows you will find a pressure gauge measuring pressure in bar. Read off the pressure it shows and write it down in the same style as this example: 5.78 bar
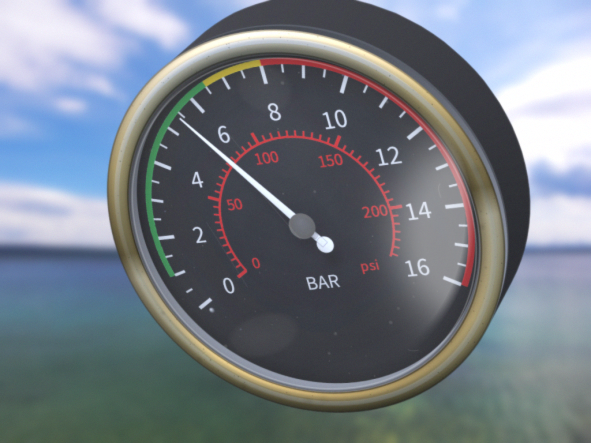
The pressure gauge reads 5.5 bar
